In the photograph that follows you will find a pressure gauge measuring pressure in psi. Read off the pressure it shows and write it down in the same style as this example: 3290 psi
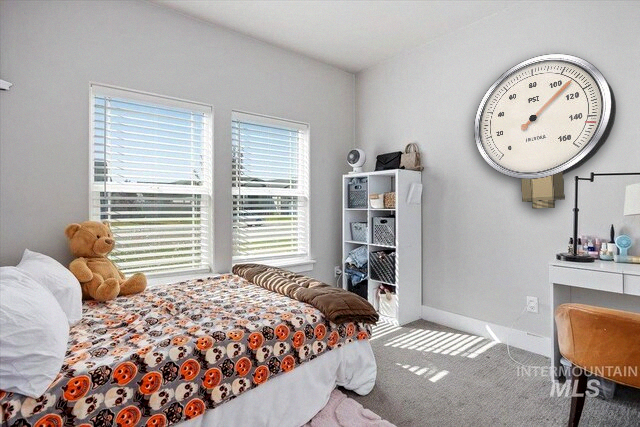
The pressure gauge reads 110 psi
